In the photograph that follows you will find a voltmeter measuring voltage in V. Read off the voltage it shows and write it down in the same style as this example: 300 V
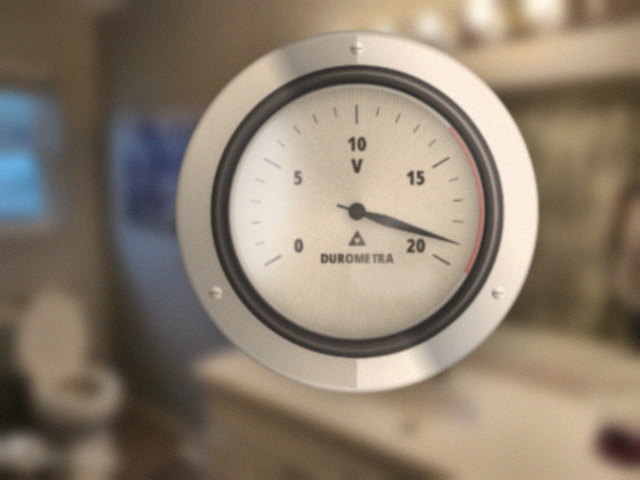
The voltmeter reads 19 V
